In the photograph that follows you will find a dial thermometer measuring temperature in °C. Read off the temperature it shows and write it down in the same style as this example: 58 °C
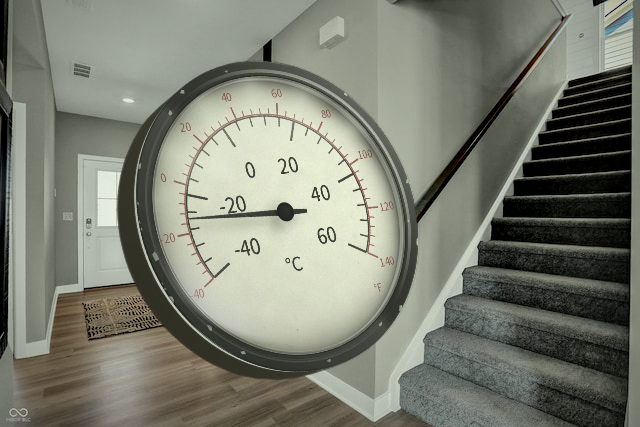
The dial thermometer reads -26 °C
